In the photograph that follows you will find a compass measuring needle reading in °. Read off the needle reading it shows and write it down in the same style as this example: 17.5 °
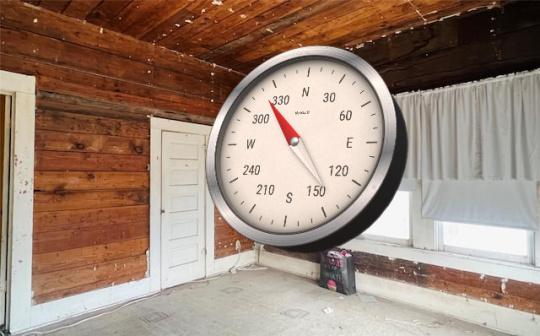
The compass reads 320 °
